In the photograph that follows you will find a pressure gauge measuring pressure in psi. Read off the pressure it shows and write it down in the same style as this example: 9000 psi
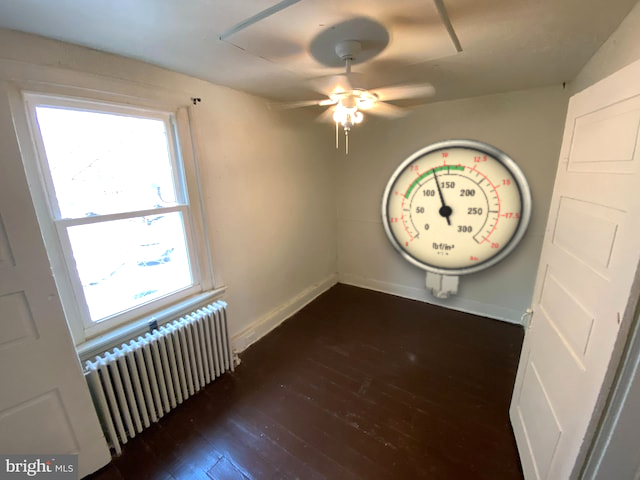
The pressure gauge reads 130 psi
